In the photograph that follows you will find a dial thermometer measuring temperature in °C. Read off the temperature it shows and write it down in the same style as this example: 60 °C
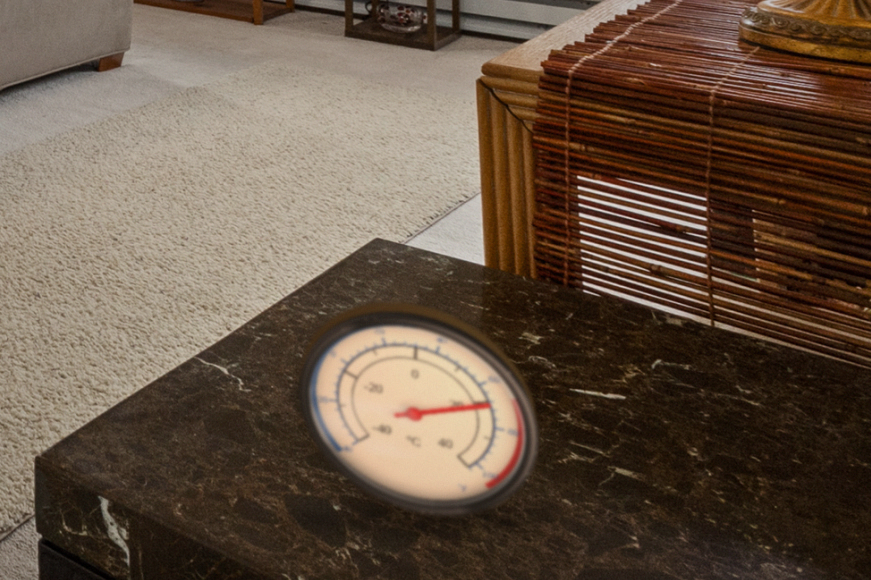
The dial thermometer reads 20 °C
